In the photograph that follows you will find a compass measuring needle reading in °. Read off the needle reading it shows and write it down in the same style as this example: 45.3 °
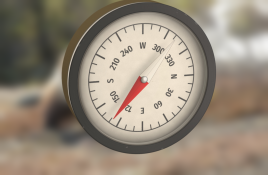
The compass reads 130 °
